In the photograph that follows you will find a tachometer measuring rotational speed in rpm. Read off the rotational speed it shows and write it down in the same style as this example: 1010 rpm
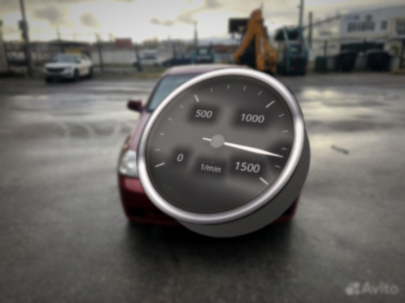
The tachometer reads 1350 rpm
